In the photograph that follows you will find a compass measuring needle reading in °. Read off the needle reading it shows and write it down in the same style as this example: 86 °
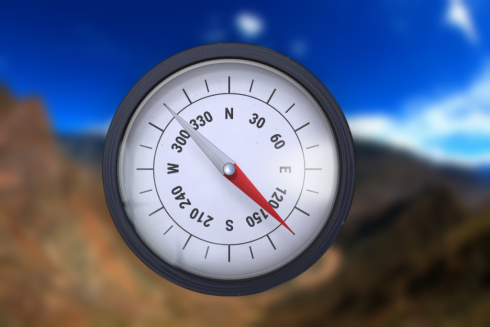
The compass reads 135 °
